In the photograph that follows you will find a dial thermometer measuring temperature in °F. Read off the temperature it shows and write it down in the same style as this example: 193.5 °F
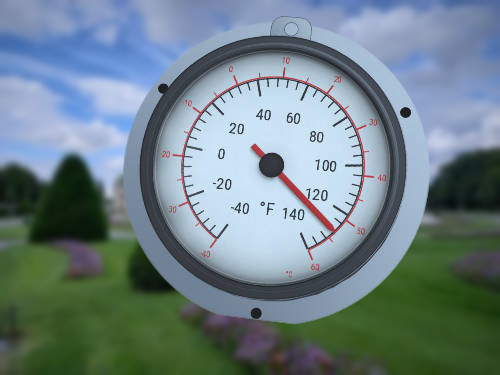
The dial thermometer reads 128 °F
